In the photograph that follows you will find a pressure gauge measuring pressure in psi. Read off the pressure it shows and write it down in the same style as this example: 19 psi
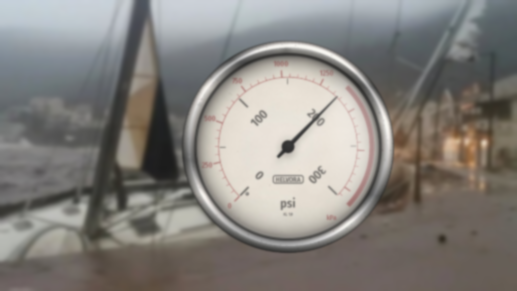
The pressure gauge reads 200 psi
